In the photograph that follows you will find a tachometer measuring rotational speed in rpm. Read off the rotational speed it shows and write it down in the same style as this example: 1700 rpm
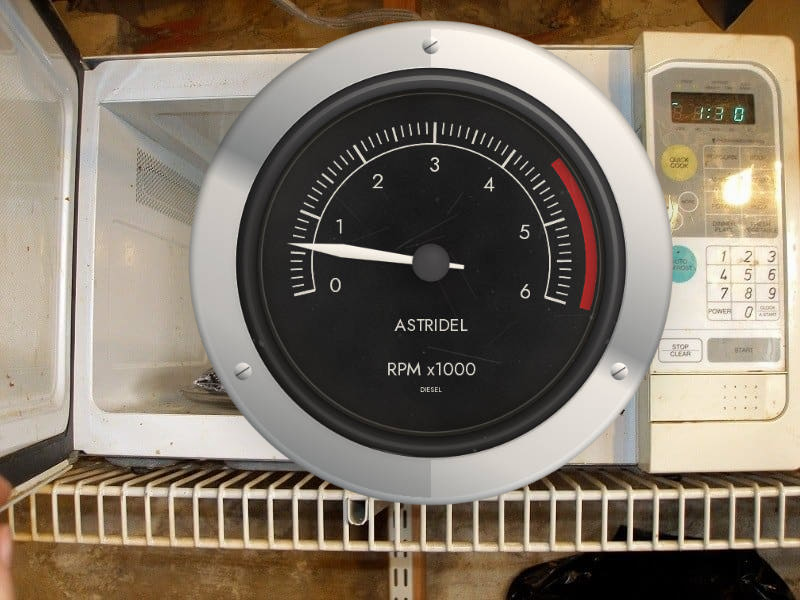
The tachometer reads 600 rpm
